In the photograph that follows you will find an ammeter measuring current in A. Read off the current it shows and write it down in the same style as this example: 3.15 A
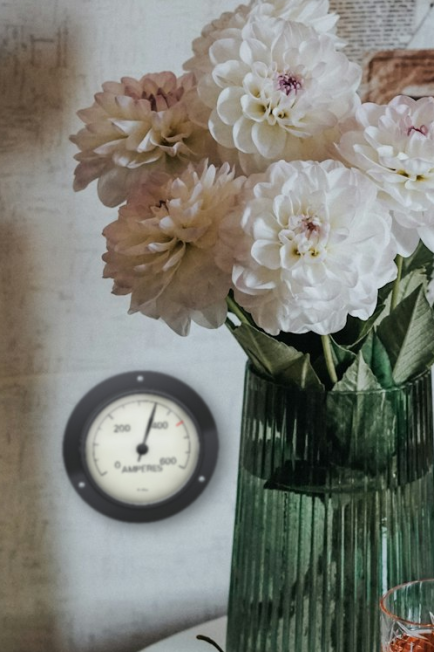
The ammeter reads 350 A
